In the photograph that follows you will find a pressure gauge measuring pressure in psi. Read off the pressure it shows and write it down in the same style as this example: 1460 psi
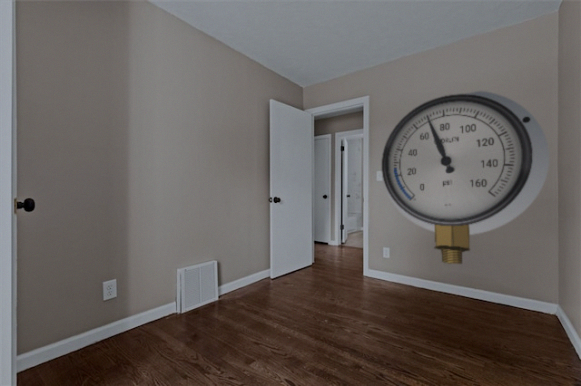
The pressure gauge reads 70 psi
